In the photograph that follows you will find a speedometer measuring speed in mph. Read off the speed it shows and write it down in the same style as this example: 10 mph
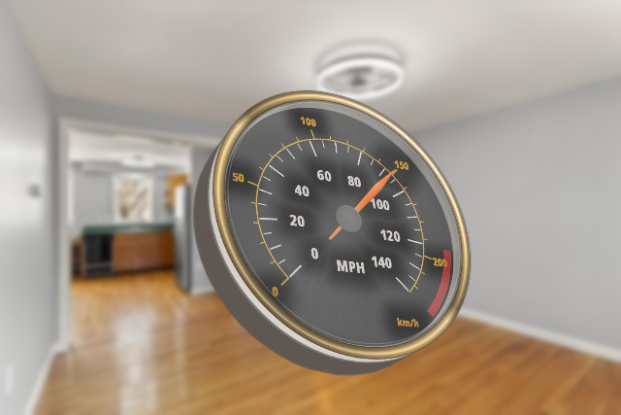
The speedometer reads 92.5 mph
